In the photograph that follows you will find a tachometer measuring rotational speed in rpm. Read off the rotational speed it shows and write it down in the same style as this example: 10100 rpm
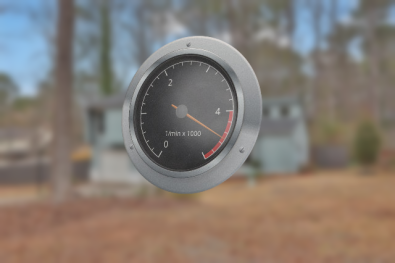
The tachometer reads 4500 rpm
